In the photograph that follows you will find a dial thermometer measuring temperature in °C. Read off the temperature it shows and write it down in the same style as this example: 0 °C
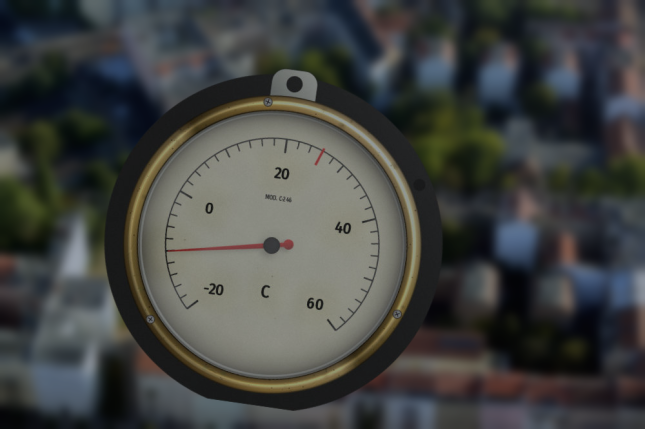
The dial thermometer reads -10 °C
